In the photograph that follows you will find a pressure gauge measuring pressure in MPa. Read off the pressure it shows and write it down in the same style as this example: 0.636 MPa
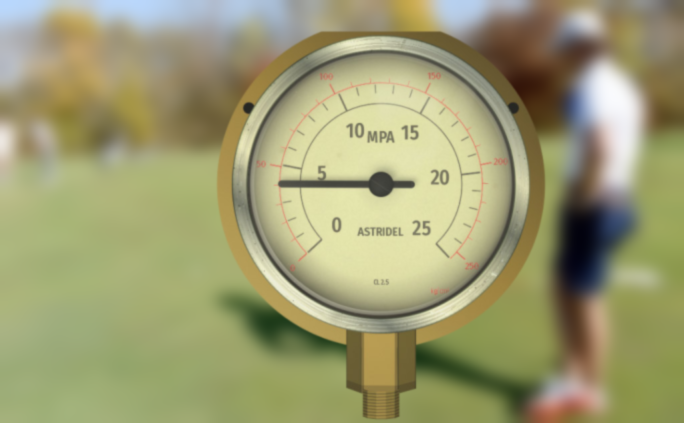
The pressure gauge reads 4 MPa
